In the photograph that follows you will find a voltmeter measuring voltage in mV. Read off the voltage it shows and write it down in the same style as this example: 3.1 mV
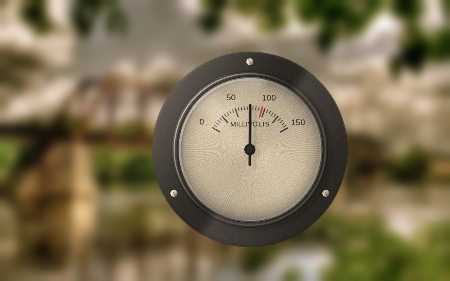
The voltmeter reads 75 mV
